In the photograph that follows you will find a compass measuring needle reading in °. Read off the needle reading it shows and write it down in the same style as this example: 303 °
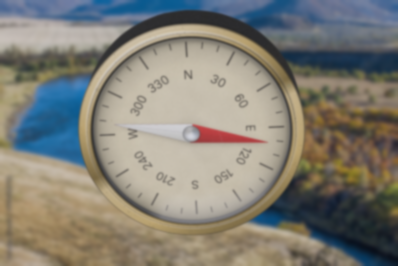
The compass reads 100 °
